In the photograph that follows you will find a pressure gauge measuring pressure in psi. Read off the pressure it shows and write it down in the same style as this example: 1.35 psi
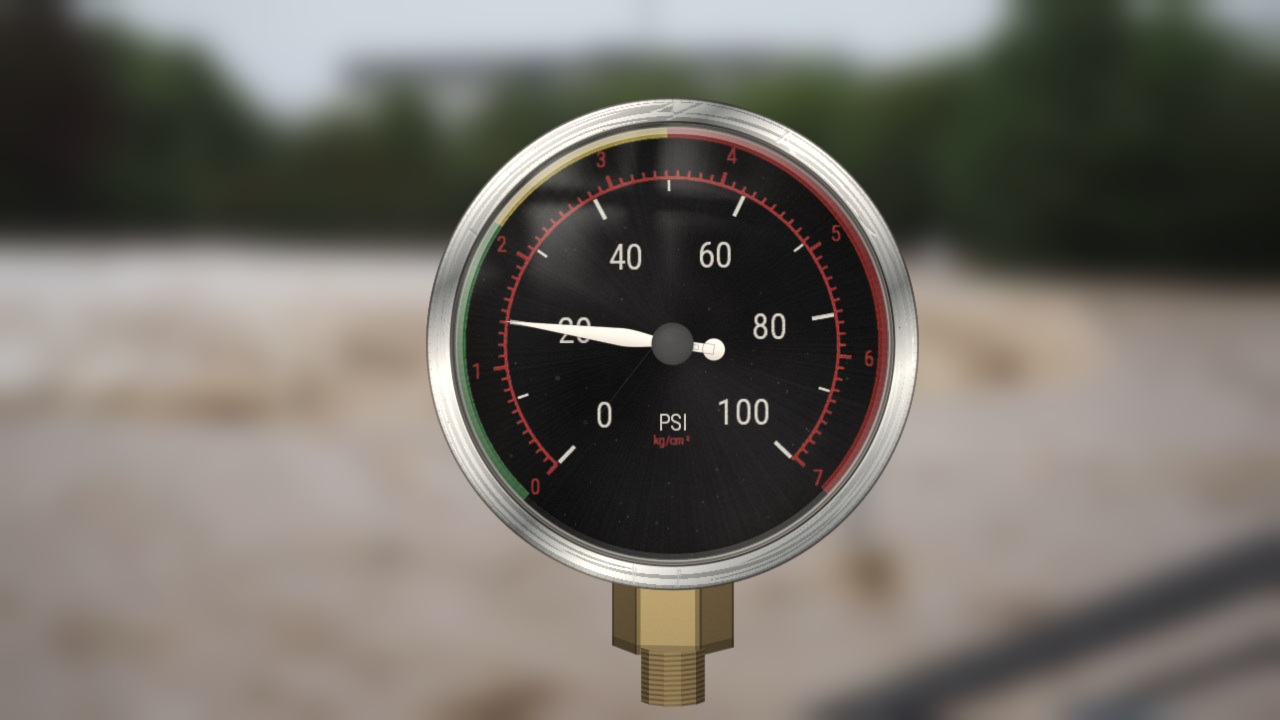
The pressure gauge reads 20 psi
